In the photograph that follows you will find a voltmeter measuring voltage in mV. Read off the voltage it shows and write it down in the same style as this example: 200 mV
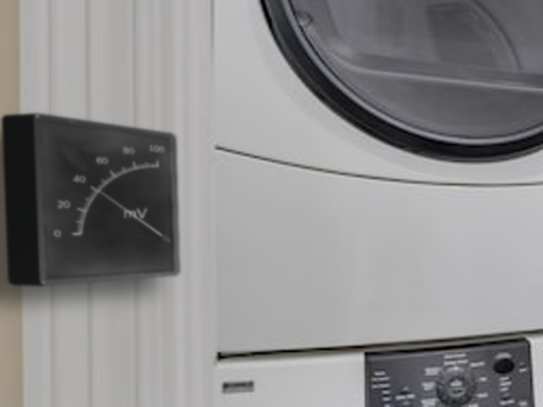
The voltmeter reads 40 mV
